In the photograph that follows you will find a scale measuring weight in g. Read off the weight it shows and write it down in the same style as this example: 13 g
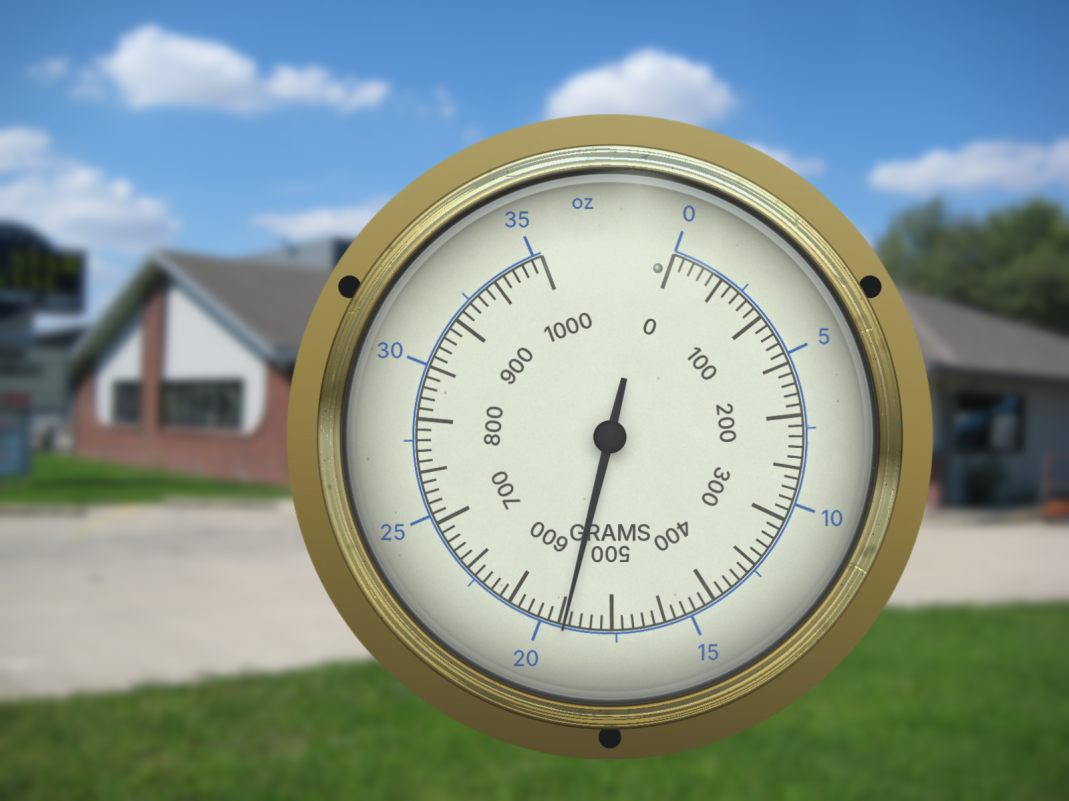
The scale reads 545 g
